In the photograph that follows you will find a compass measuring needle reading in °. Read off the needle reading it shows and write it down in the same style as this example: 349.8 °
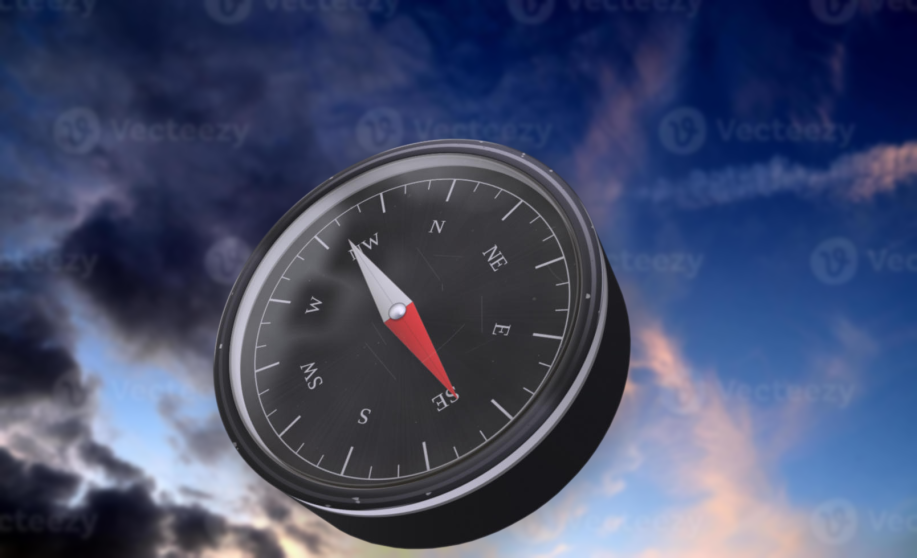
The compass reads 130 °
